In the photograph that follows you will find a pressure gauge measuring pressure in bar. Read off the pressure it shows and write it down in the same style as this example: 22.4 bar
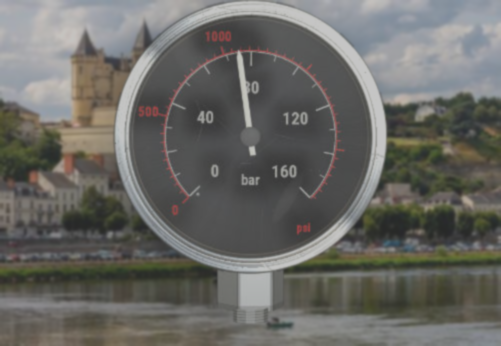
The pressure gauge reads 75 bar
